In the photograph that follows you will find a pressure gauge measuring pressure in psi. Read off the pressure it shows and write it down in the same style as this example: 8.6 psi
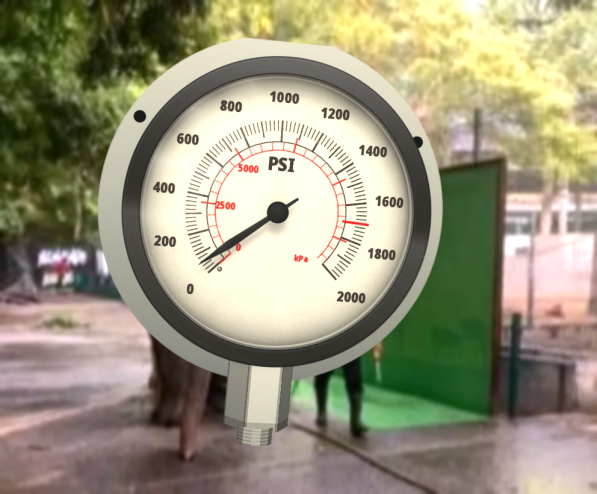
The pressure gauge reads 60 psi
